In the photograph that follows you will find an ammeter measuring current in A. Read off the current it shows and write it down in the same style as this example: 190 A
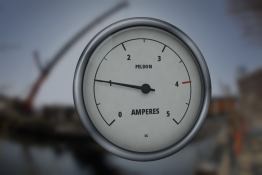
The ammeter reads 1 A
